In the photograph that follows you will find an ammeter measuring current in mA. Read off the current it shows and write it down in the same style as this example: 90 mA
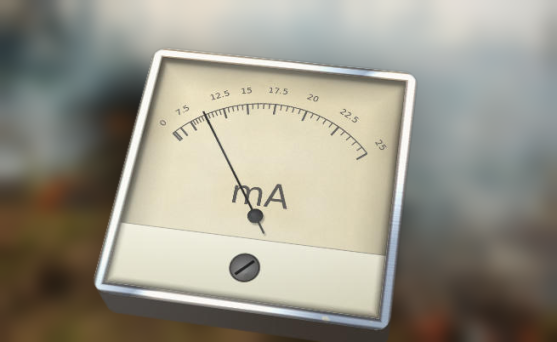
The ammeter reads 10 mA
